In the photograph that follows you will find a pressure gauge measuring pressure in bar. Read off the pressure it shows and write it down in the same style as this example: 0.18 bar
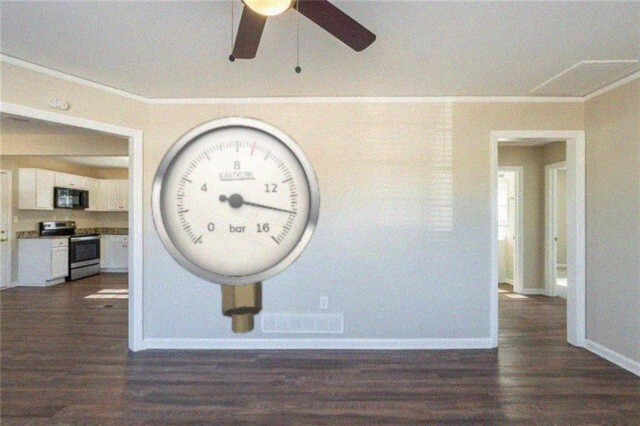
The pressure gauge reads 14 bar
